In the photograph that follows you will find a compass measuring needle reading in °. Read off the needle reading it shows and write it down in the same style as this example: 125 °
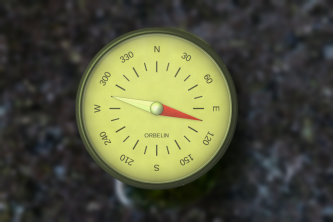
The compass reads 105 °
